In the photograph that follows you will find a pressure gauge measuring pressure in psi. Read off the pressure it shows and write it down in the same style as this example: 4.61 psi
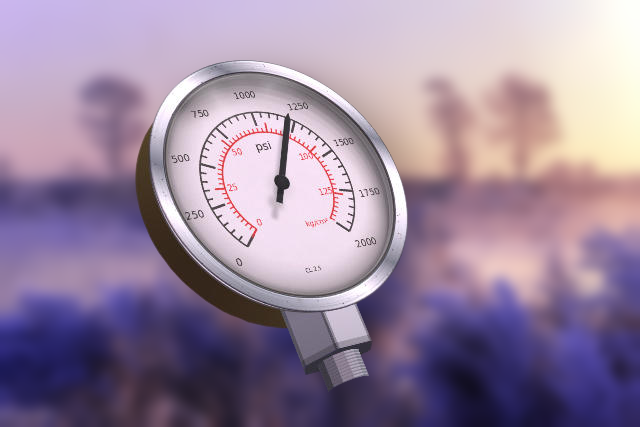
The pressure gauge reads 1200 psi
